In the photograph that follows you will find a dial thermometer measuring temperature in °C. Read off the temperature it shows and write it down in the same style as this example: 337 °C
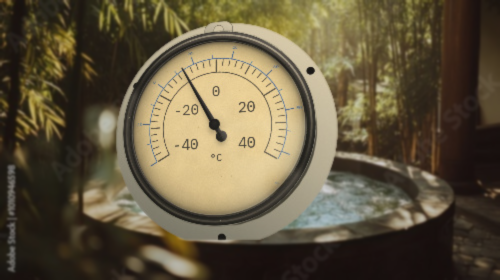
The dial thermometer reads -10 °C
